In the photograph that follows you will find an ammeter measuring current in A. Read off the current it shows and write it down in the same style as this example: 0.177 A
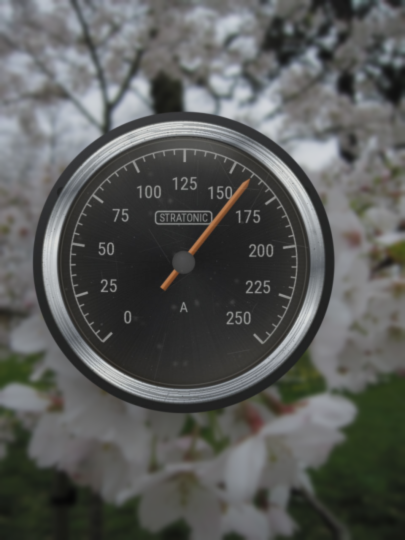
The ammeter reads 160 A
